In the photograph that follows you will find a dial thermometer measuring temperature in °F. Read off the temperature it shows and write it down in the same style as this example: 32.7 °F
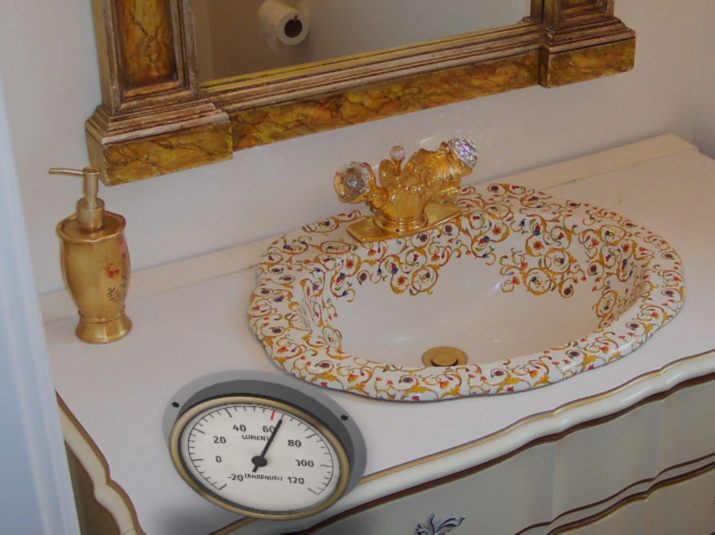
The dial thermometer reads 64 °F
